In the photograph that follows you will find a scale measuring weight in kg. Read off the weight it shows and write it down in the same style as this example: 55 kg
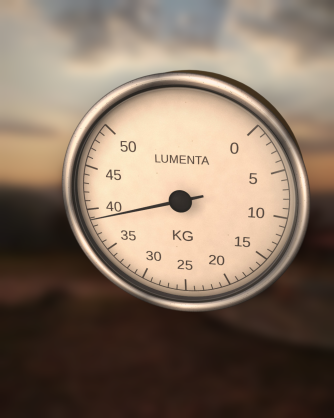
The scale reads 39 kg
